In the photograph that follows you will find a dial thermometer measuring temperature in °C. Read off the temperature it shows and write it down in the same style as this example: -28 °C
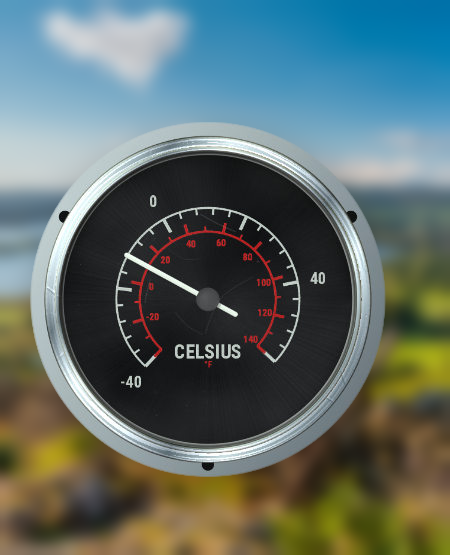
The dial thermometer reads -12 °C
